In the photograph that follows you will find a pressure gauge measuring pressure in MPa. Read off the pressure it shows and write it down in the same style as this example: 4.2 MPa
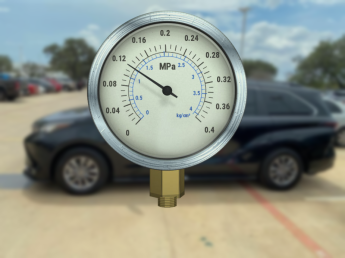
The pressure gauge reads 0.12 MPa
